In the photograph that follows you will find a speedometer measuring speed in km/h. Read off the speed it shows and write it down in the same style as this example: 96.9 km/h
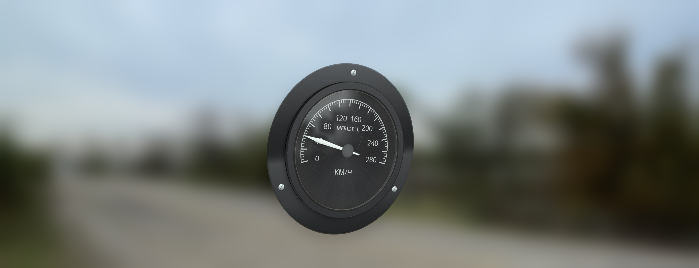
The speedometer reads 40 km/h
